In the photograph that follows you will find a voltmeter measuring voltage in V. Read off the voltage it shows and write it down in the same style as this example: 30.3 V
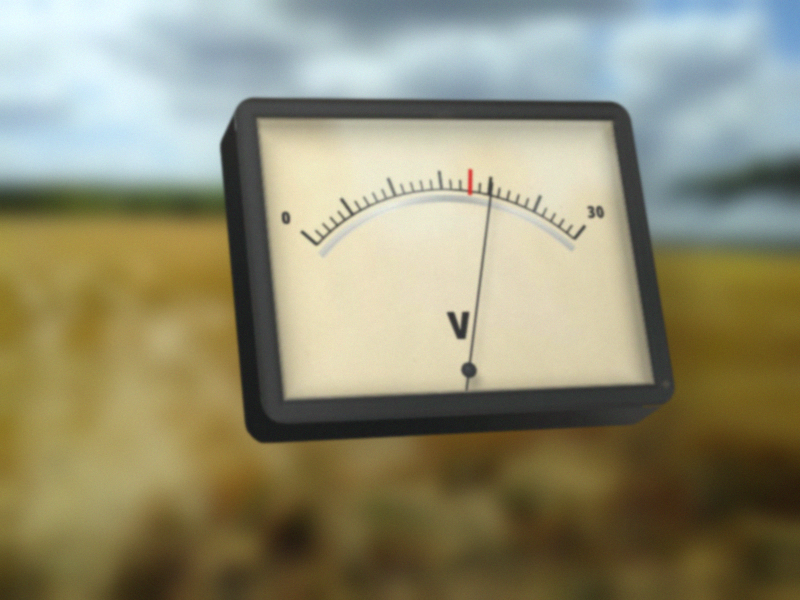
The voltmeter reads 20 V
